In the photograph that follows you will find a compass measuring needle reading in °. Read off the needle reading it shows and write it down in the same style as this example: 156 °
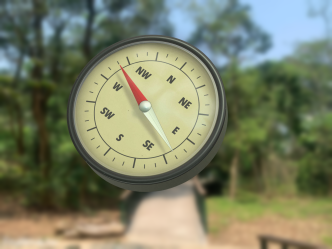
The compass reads 290 °
